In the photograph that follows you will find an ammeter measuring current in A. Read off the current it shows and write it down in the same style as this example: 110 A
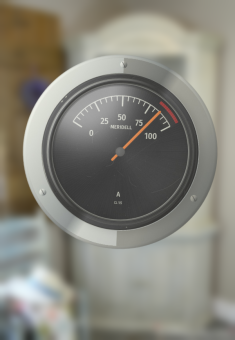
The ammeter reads 85 A
